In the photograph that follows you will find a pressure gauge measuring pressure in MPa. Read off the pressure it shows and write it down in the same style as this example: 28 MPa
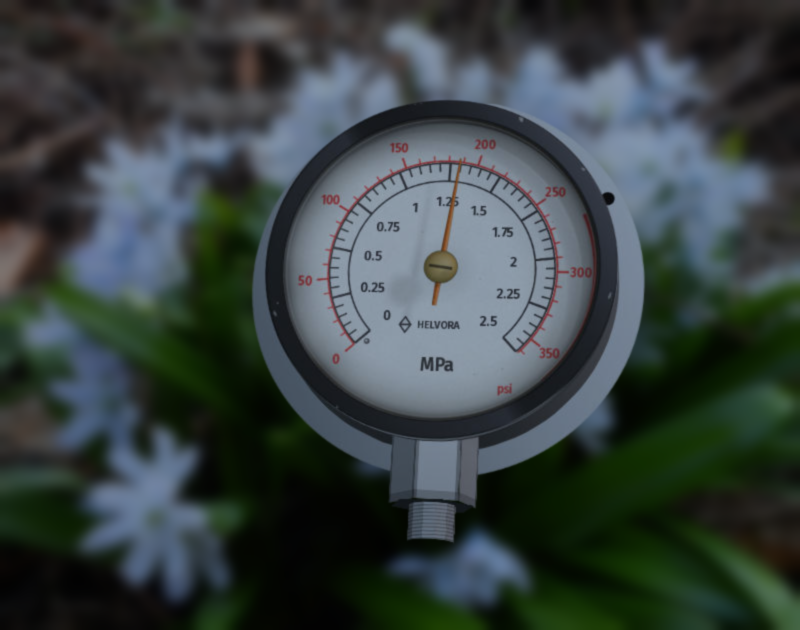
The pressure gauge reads 1.3 MPa
